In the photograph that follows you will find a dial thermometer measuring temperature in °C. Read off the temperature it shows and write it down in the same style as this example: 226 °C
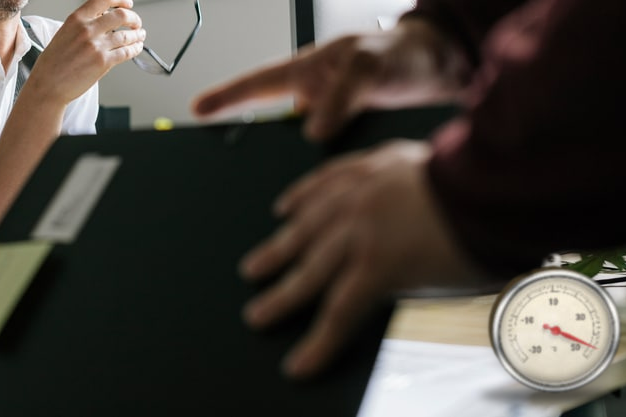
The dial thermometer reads 45 °C
